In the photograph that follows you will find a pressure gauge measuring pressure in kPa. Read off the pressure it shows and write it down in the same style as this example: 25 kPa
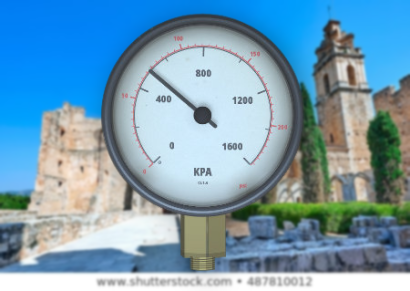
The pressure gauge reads 500 kPa
